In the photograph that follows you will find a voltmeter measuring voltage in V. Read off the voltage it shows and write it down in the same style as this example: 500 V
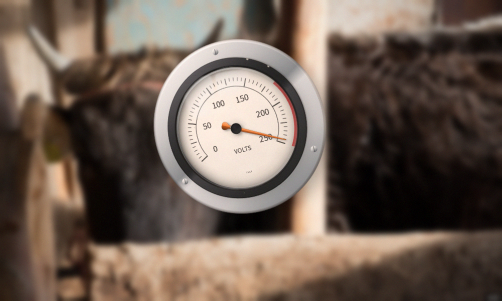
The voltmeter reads 245 V
